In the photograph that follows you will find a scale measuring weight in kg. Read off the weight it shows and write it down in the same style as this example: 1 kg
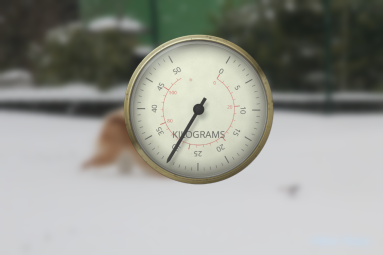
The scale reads 30 kg
